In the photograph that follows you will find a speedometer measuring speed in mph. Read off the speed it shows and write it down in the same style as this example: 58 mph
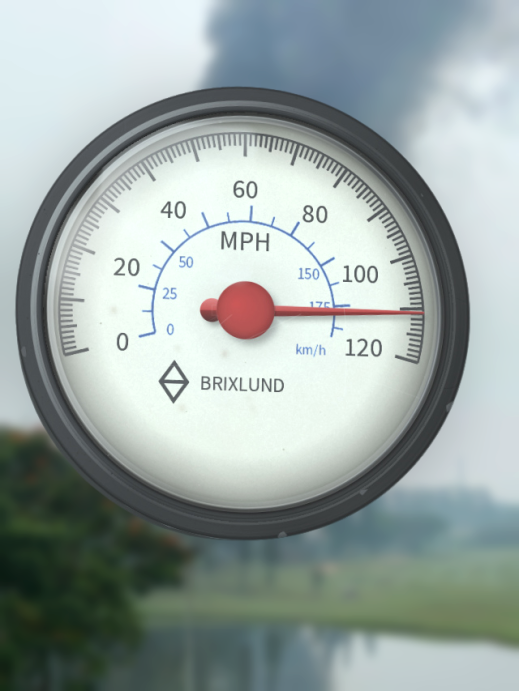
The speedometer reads 111 mph
